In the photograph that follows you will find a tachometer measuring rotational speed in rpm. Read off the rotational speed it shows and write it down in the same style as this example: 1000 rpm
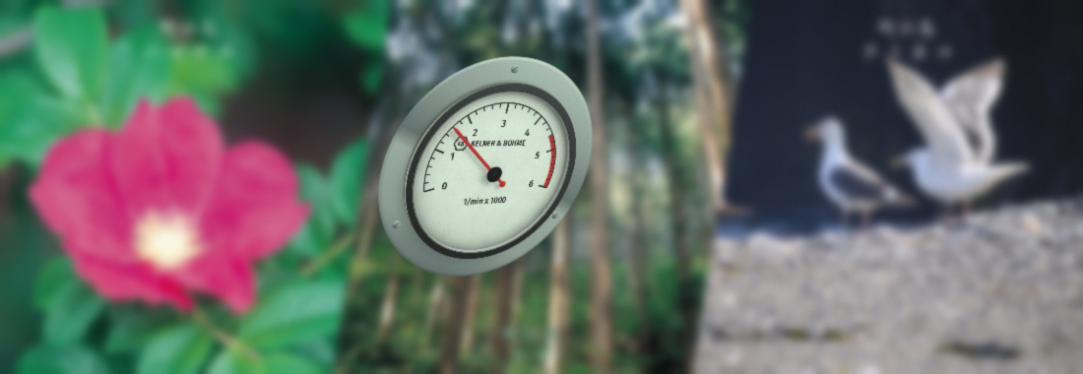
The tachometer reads 1600 rpm
